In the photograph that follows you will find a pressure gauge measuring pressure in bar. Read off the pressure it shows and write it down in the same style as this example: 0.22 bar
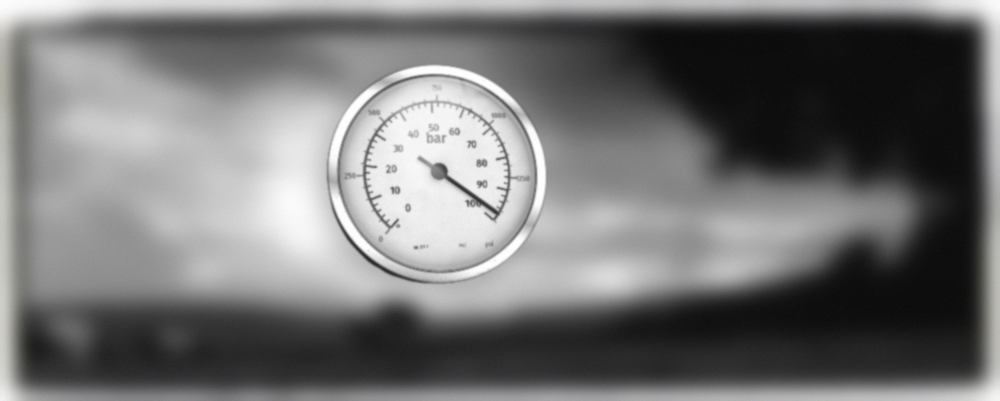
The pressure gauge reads 98 bar
